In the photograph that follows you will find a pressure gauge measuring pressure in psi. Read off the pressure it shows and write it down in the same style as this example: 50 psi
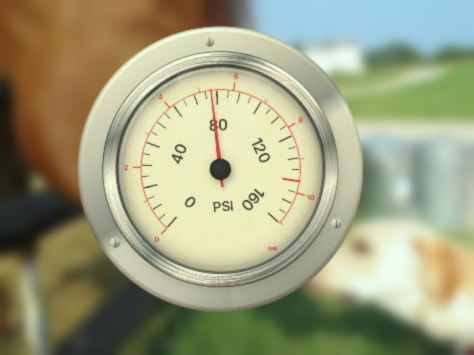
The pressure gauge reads 77.5 psi
